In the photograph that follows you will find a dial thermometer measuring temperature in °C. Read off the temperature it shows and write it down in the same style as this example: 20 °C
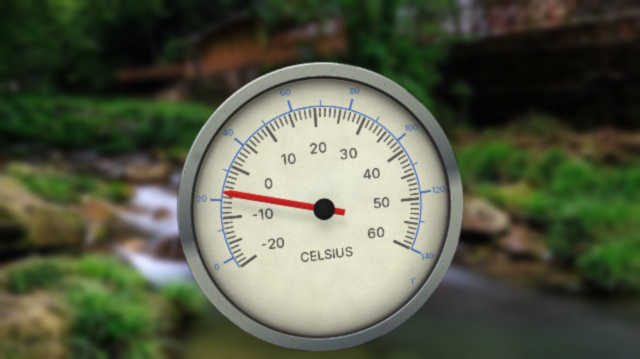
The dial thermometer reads -5 °C
